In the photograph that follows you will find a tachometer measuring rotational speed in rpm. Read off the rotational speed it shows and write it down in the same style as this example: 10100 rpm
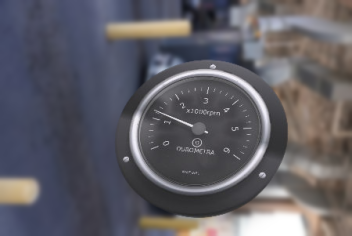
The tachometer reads 1200 rpm
